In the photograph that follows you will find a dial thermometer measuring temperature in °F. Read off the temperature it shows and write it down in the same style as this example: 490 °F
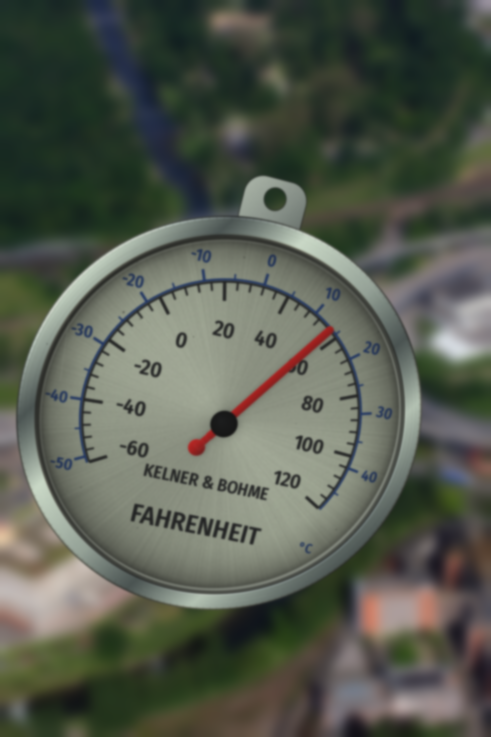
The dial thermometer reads 56 °F
